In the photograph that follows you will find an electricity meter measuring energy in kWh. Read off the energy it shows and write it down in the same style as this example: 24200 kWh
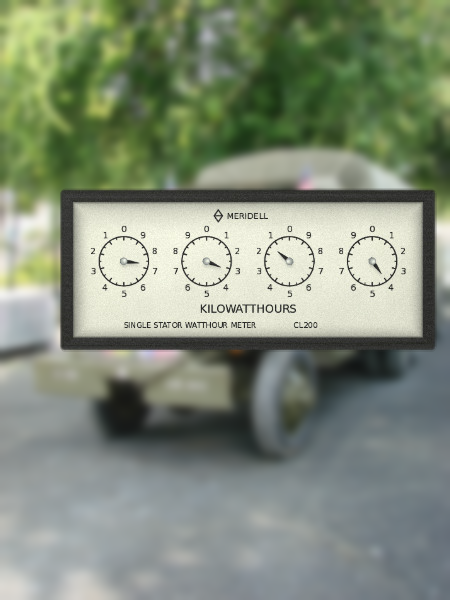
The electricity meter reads 7314 kWh
